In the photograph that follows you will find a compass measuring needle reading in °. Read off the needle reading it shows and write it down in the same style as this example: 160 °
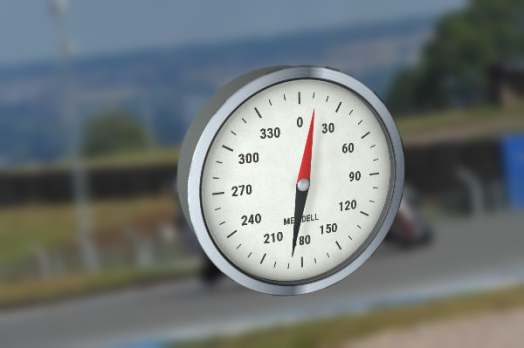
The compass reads 10 °
